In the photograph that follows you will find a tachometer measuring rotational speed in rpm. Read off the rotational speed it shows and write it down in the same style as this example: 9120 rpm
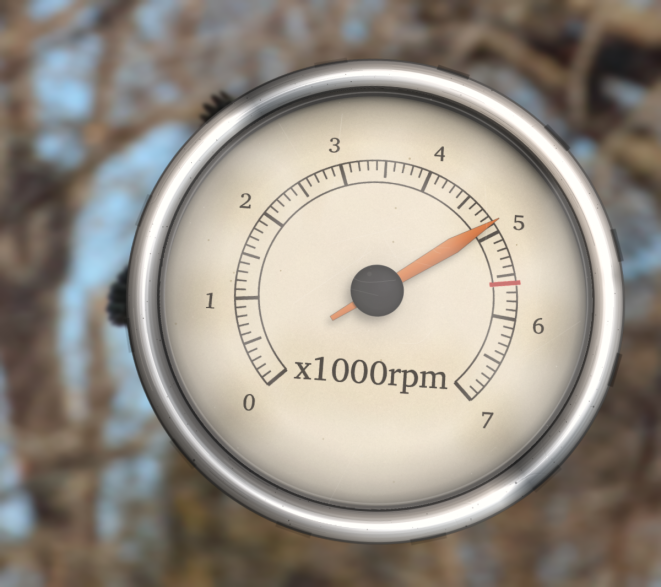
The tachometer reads 4900 rpm
